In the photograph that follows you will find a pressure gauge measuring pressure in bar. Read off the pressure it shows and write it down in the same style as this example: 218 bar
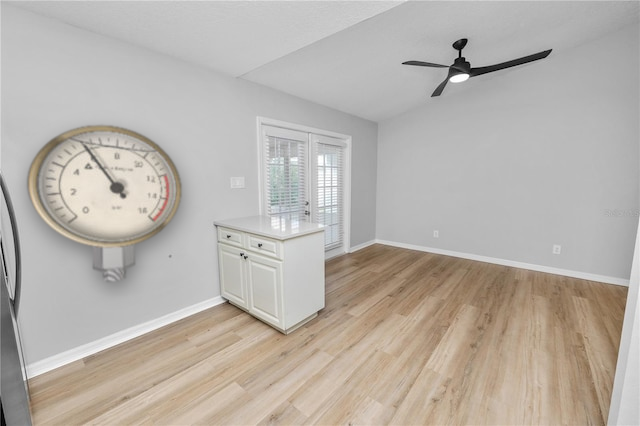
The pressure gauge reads 6 bar
